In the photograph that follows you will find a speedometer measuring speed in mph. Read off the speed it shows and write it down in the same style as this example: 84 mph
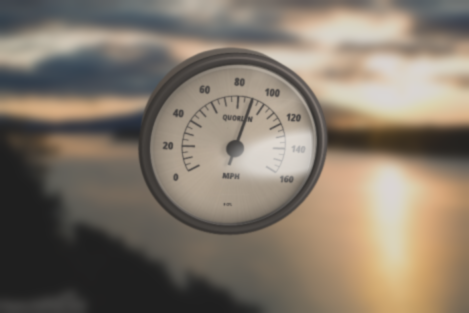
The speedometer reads 90 mph
